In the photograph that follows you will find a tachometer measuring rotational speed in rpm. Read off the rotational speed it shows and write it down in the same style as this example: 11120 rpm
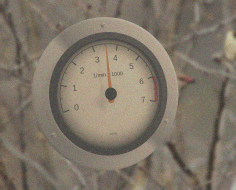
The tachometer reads 3500 rpm
